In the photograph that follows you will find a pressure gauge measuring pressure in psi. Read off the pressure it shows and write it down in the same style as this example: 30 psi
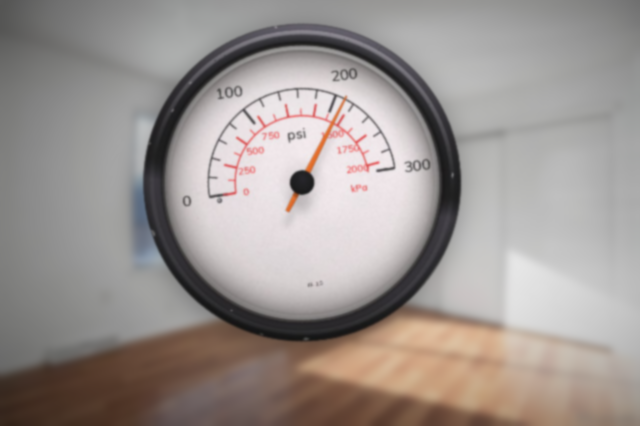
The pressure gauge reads 210 psi
